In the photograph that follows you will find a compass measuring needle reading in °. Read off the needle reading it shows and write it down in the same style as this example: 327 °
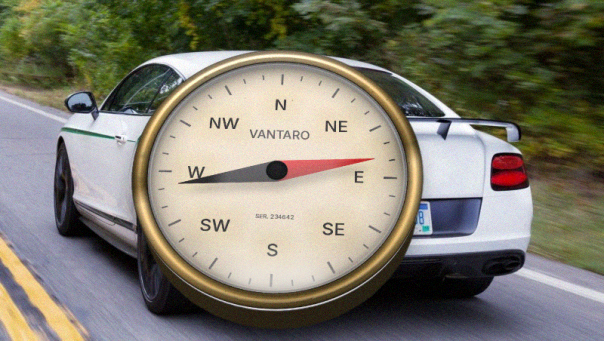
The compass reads 80 °
